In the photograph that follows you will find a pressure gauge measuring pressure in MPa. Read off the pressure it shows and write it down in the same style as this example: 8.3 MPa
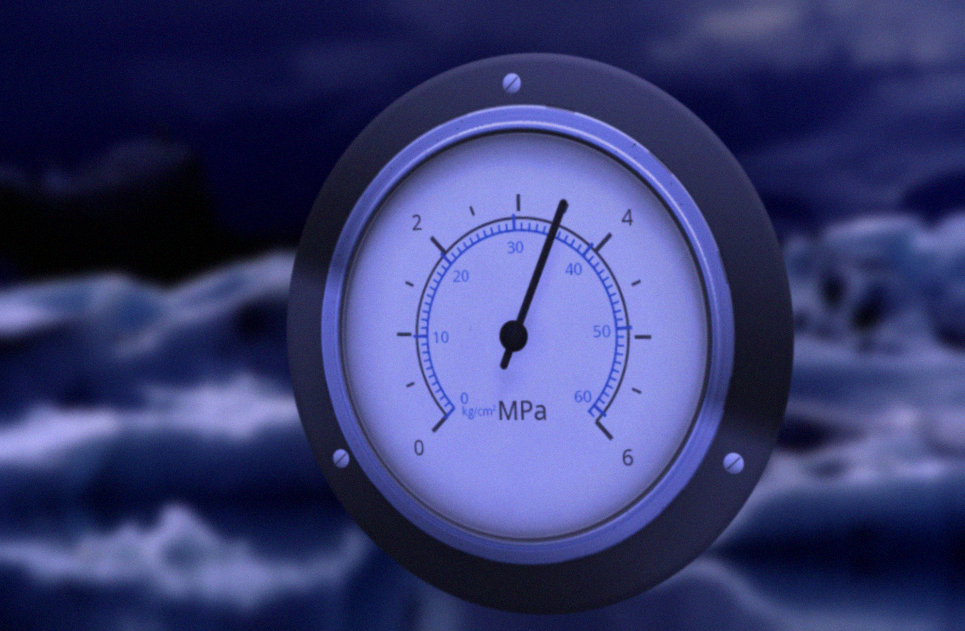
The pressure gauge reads 3.5 MPa
